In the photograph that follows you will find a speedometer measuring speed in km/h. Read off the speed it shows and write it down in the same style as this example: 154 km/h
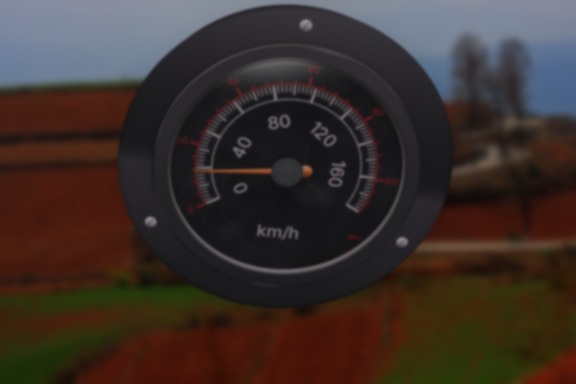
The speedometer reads 20 km/h
